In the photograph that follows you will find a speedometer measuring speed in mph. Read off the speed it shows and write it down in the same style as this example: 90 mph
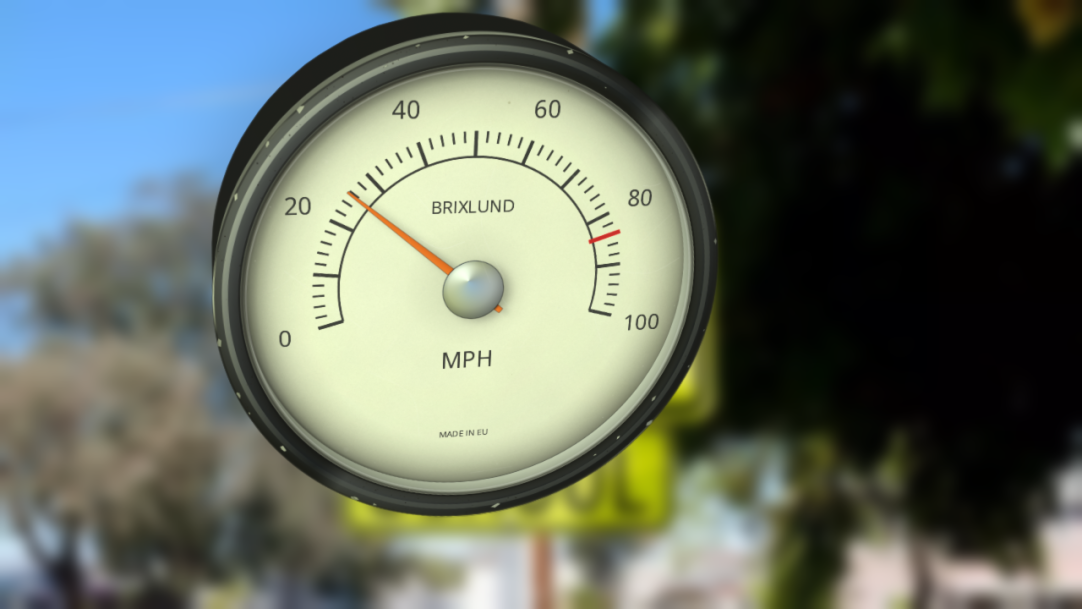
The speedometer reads 26 mph
